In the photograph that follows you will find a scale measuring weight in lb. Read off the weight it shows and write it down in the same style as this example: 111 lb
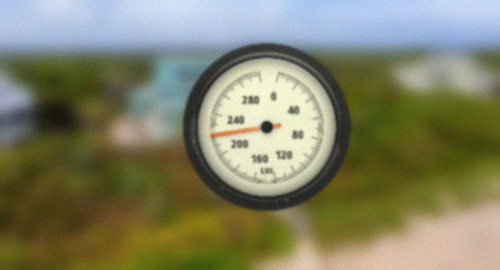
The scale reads 220 lb
